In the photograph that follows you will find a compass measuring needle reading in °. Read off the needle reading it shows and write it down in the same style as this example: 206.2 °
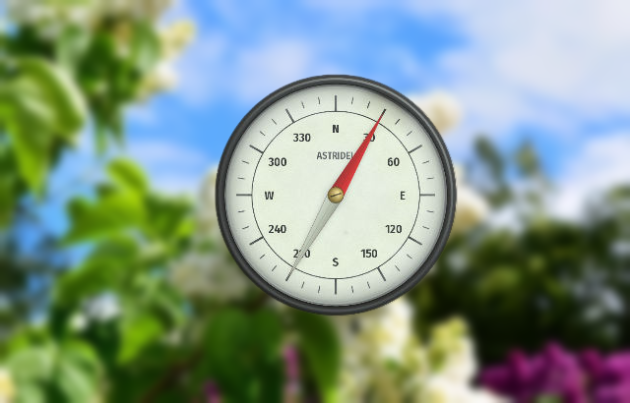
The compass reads 30 °
